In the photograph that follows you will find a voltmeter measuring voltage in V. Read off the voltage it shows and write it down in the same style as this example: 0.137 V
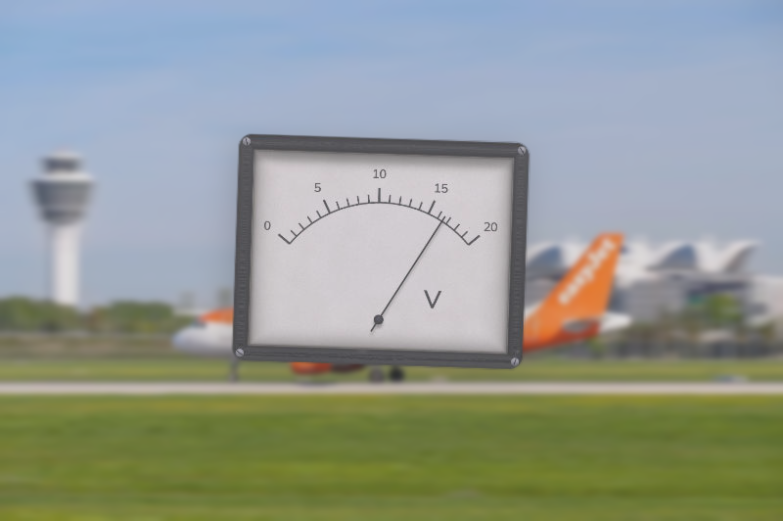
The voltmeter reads 16.5 V
